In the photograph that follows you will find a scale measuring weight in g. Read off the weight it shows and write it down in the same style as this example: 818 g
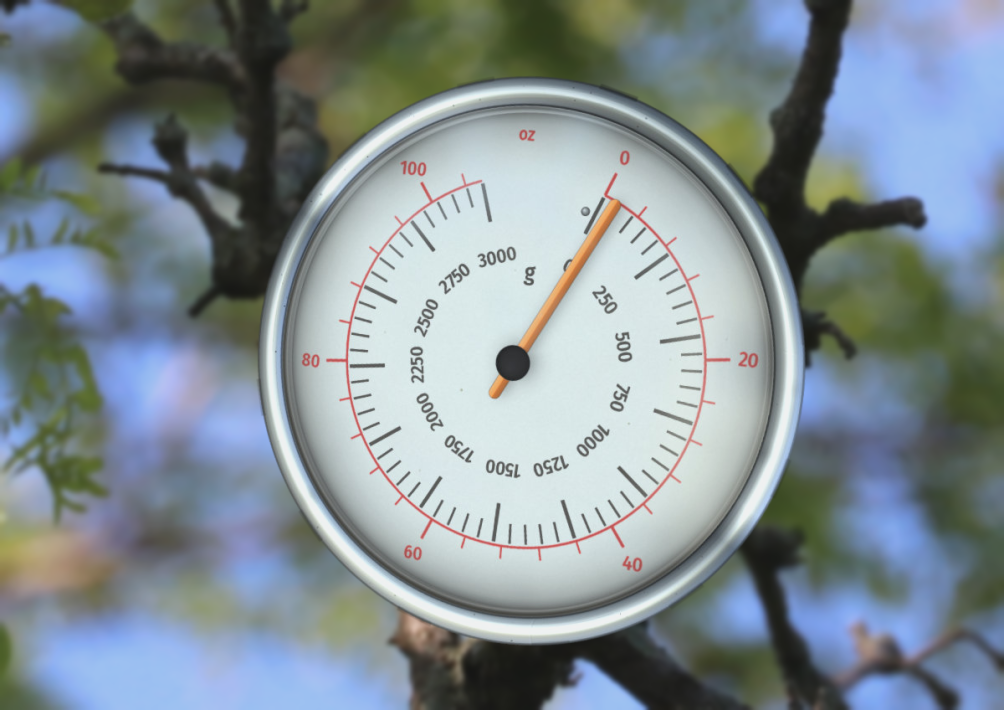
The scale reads 50 g
